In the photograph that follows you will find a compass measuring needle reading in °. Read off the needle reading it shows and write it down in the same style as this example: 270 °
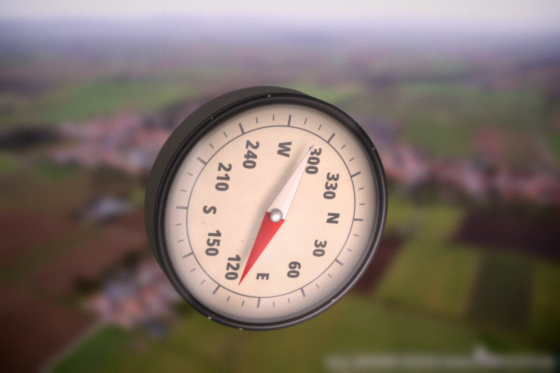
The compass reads 110 °
